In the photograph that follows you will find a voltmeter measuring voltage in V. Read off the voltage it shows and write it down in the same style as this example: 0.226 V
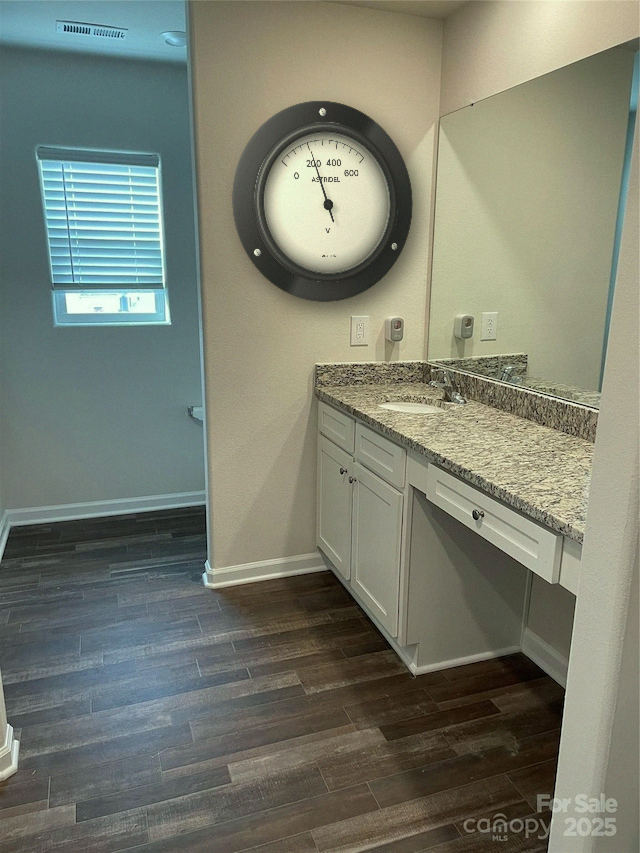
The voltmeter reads 200 V
